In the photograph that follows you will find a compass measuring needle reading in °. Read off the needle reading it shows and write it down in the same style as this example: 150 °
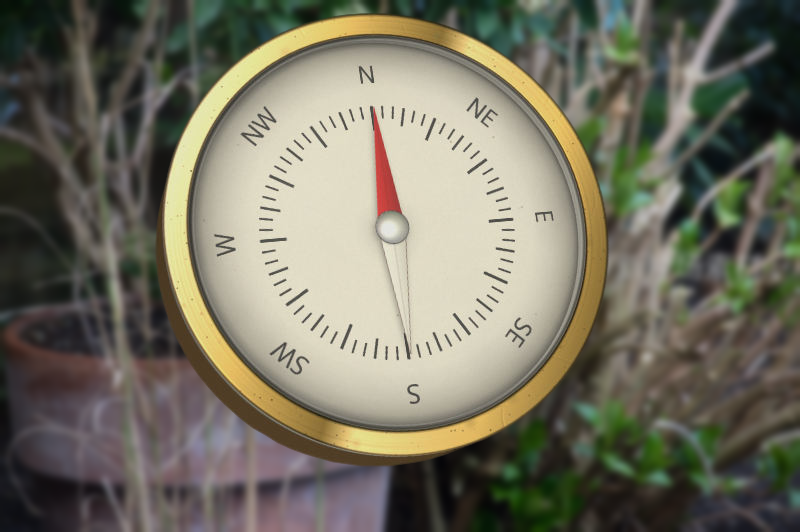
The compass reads 0 °
